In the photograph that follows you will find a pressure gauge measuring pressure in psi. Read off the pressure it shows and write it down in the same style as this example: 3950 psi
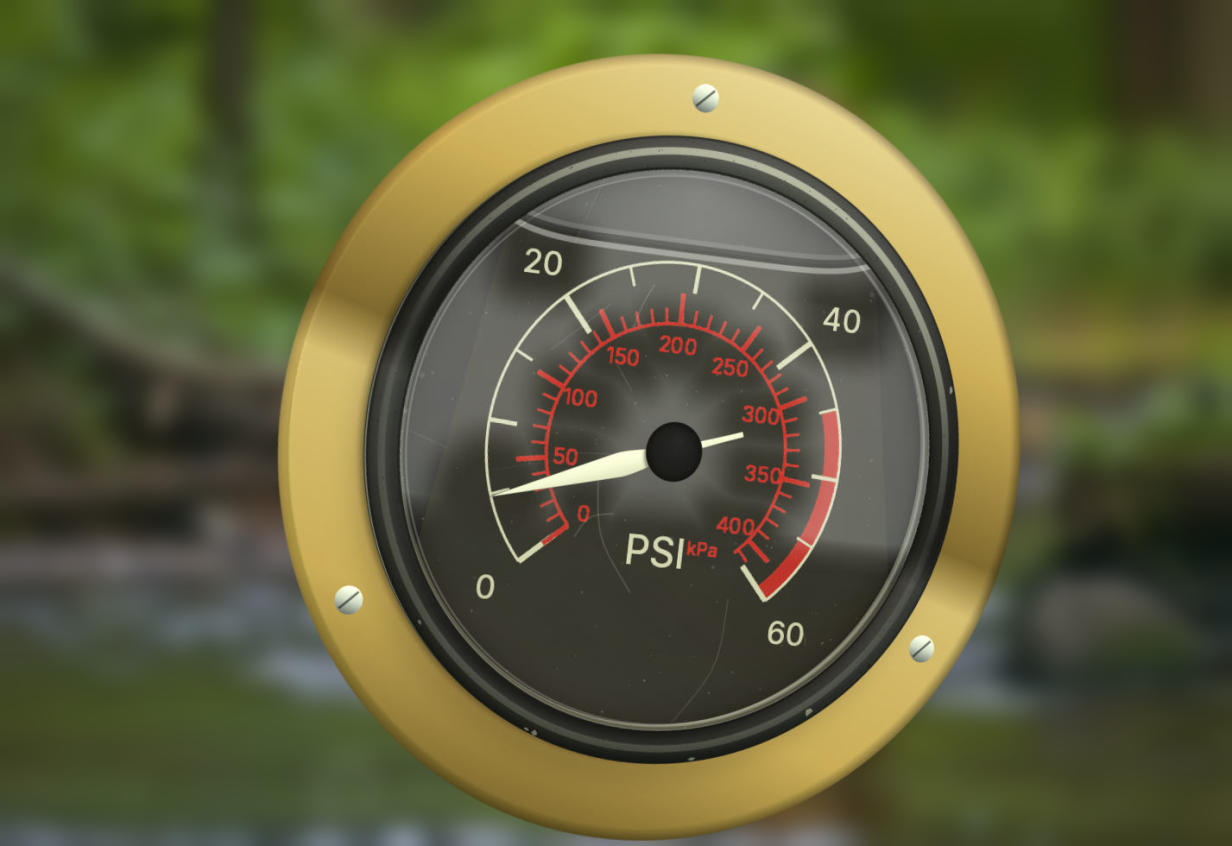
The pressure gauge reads 5 psi
